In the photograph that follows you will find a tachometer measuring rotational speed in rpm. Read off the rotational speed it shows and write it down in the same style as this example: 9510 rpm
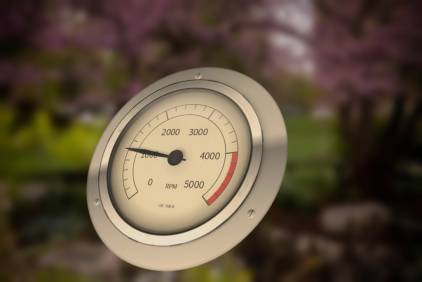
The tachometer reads 1000 rpm
